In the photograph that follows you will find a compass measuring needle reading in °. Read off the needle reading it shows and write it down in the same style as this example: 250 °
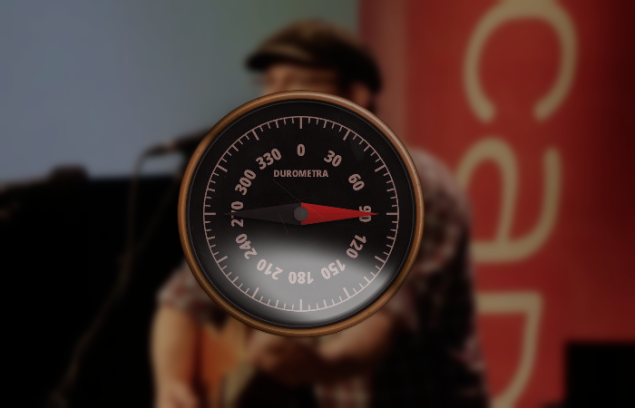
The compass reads 90 °
